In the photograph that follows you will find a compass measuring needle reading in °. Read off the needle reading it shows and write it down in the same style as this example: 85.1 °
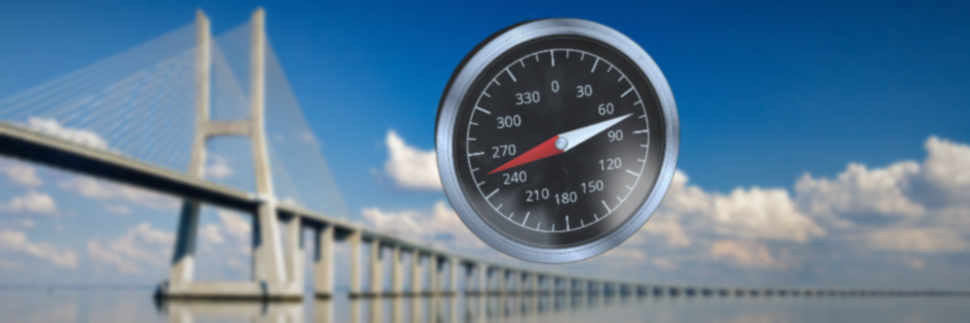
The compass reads 255 °
